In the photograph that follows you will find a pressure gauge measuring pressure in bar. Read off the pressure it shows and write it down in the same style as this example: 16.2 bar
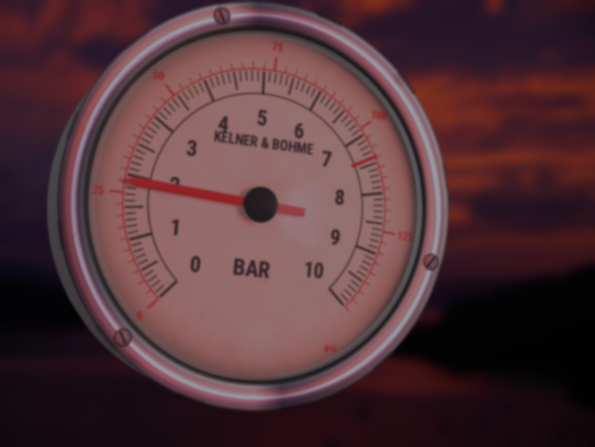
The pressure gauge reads 1.9 bar
